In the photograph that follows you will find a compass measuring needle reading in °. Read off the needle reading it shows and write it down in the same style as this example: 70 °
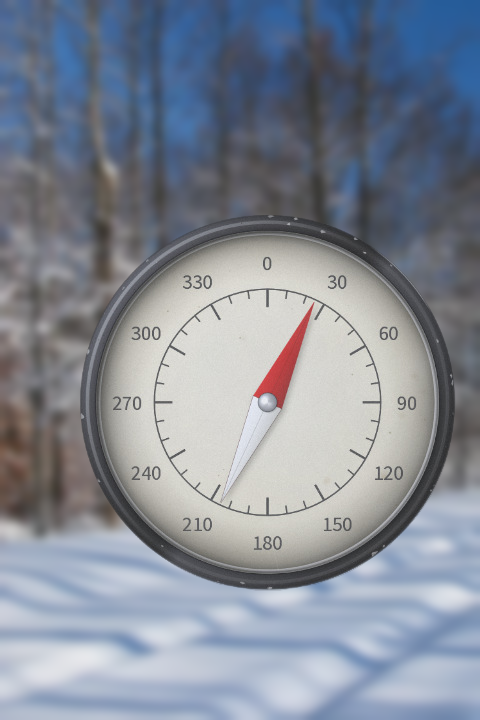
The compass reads 25 °
